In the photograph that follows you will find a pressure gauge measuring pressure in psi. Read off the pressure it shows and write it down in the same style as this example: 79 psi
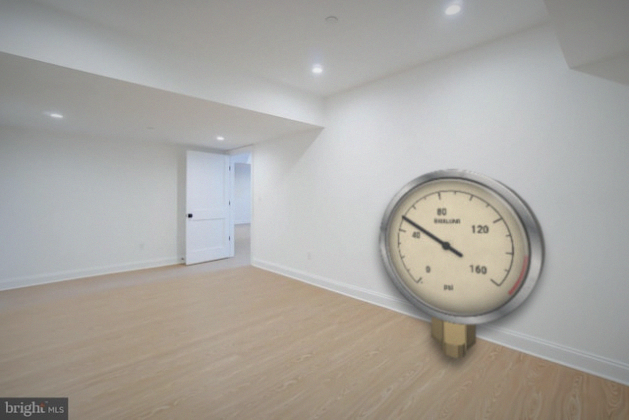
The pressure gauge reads 50 psi
